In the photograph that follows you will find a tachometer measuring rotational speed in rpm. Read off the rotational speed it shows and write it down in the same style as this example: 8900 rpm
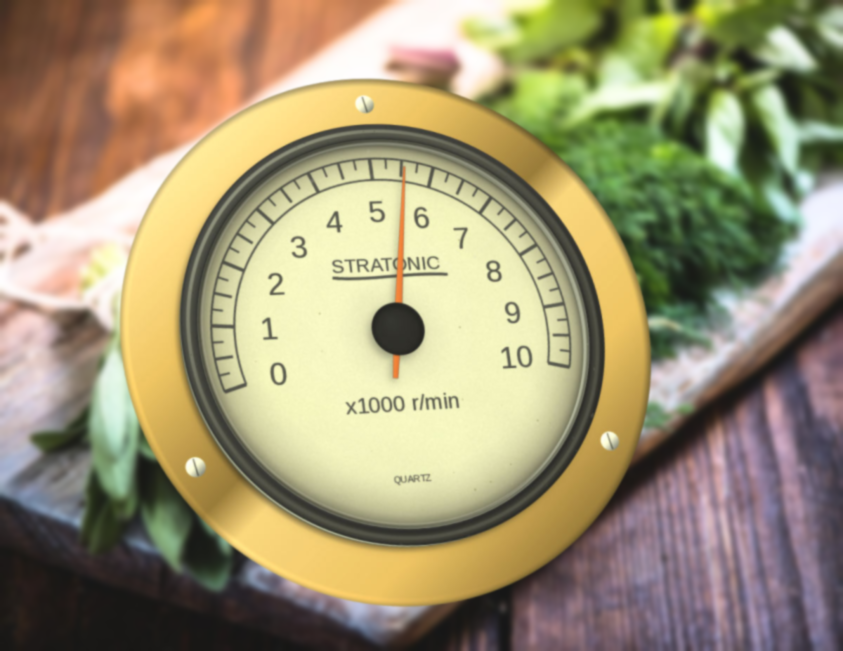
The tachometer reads 5500 rpm
